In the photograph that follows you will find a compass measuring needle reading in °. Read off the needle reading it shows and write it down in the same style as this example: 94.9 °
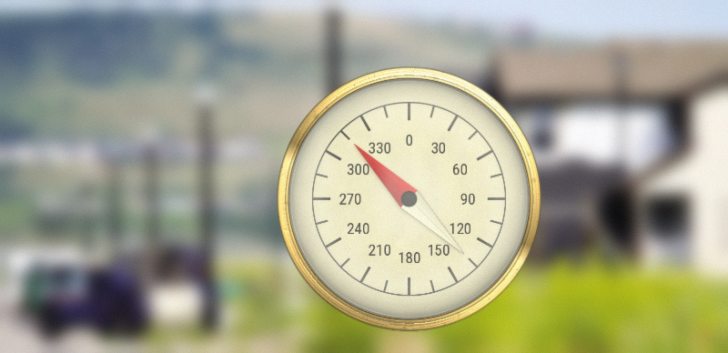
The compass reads 315 °
